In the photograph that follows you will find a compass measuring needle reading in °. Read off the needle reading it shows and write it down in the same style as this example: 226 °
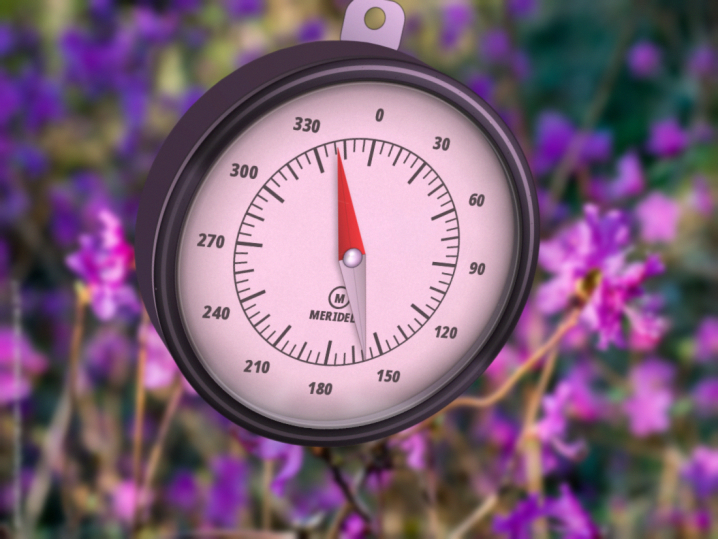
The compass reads 340 °
